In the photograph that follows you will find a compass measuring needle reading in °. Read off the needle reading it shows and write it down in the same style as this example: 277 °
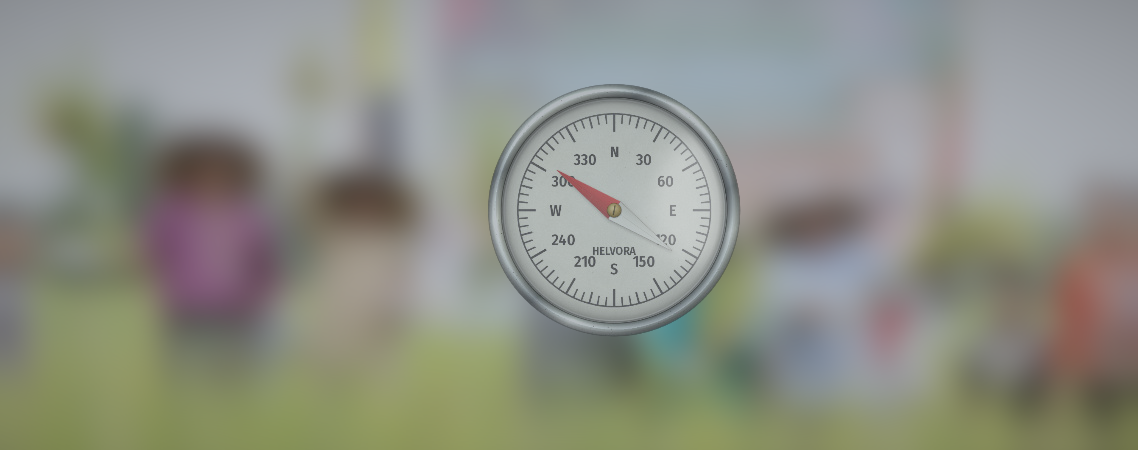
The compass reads 305 °
